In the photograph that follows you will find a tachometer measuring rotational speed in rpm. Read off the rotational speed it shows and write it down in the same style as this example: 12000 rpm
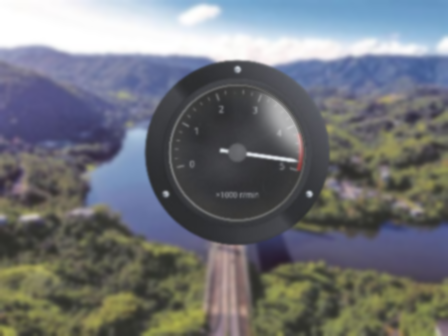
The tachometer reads 4800 rpm
